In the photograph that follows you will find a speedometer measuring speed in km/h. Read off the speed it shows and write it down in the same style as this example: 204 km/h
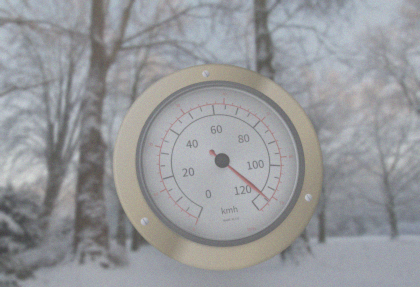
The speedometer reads 115 km/h
